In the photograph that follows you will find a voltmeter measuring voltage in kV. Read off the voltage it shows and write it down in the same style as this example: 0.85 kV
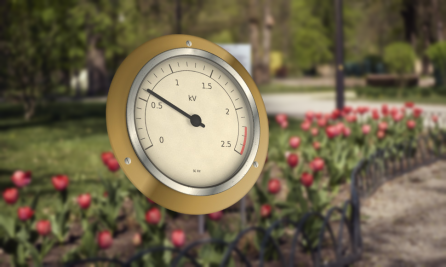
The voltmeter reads 0.6 kV
